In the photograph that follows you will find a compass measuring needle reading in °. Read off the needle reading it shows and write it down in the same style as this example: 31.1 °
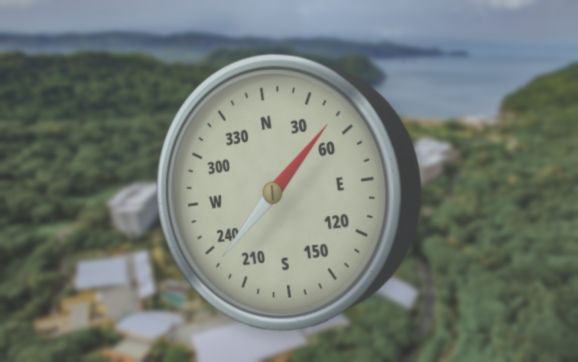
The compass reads 50 °
